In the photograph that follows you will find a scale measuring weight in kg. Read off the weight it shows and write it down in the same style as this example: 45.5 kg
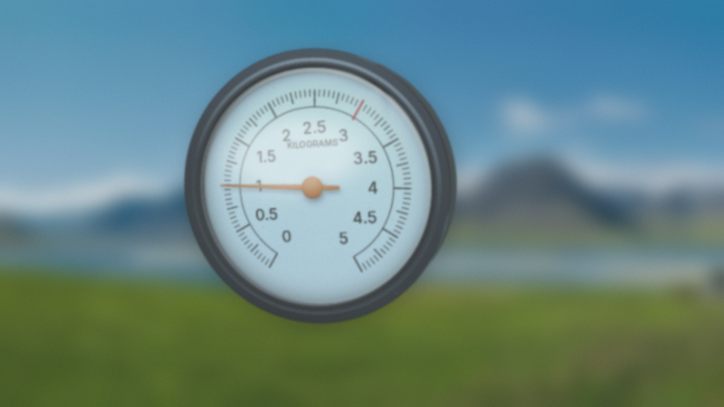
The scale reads 1 kg
